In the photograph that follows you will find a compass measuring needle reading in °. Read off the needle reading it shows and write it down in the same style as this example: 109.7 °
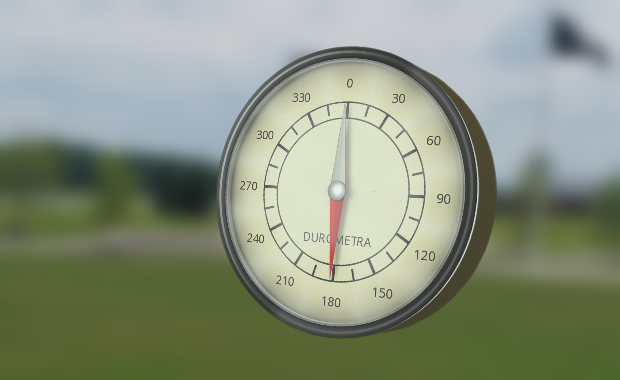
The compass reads 180 °
